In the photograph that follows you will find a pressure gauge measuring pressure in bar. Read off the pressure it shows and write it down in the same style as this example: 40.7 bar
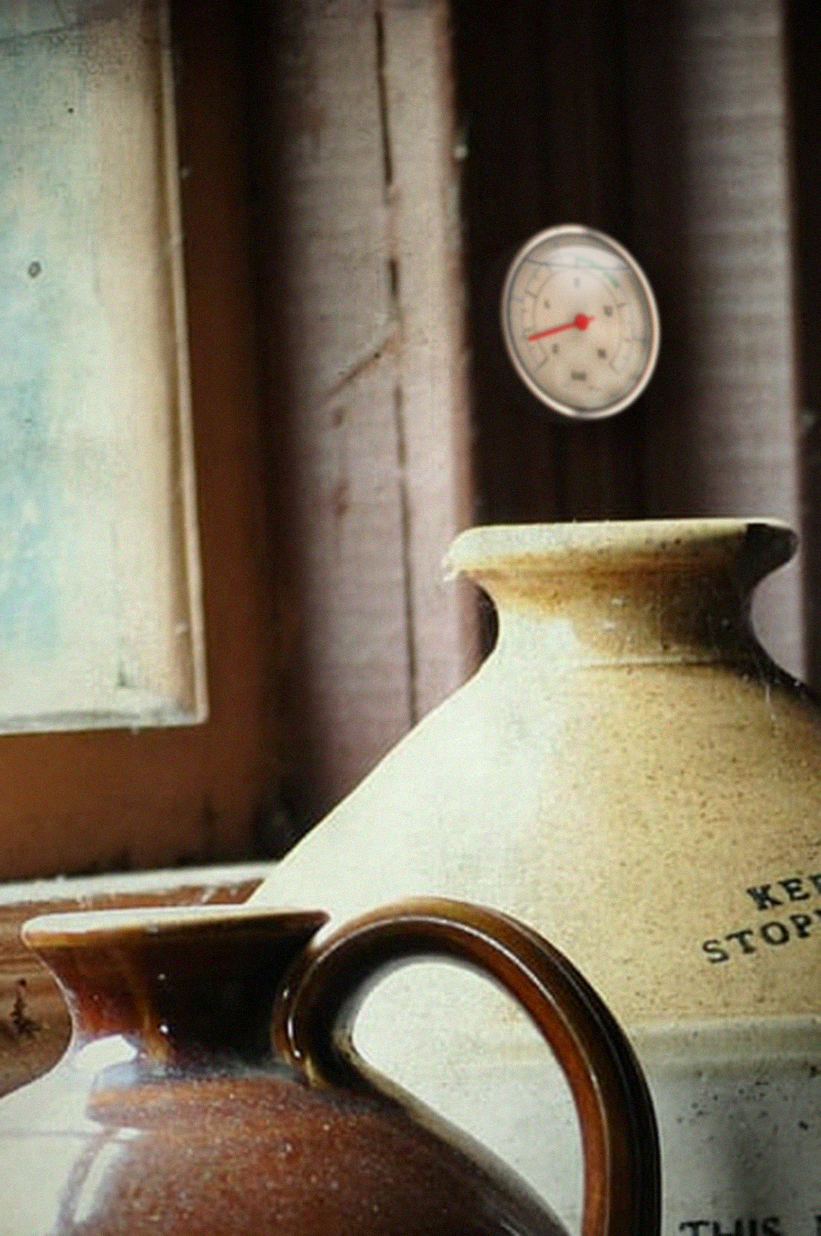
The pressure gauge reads 1.5 bar
